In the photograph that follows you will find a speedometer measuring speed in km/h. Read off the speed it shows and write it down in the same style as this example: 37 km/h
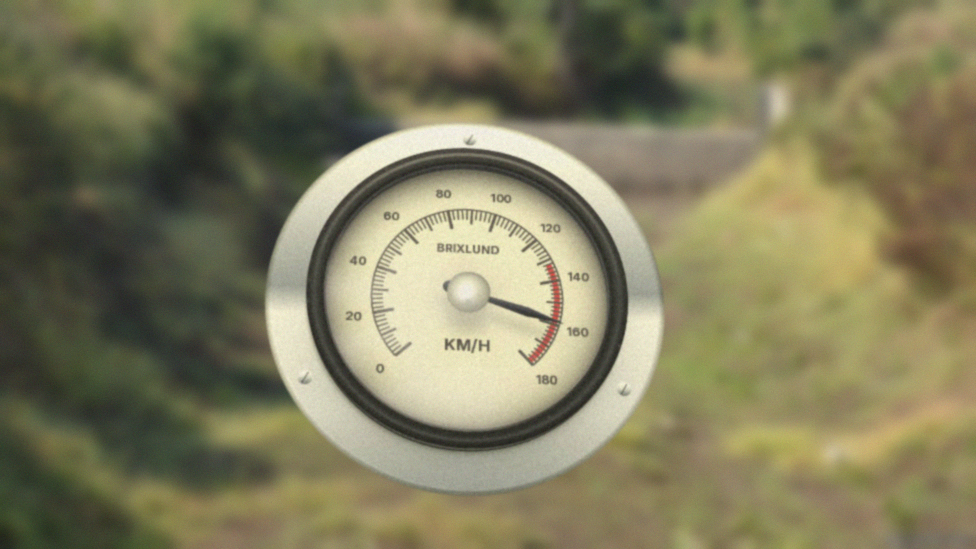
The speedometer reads 160 km/h
